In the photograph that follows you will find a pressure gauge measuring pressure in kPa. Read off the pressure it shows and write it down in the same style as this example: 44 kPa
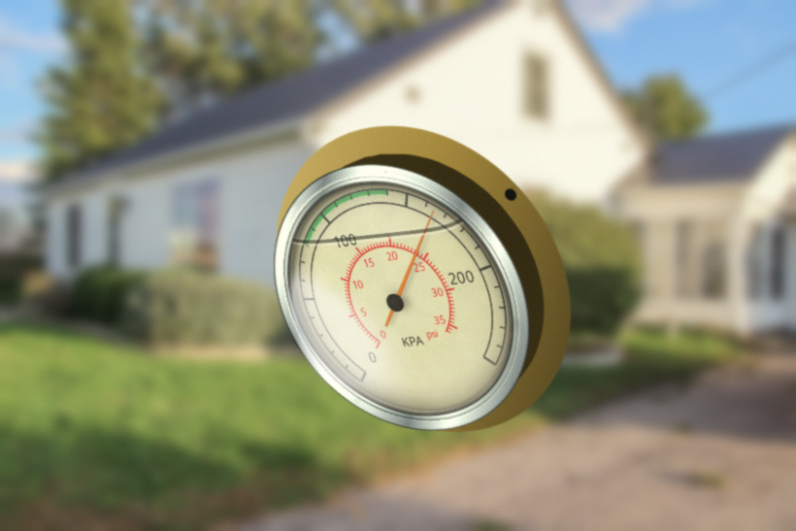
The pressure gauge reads 165 kPa
